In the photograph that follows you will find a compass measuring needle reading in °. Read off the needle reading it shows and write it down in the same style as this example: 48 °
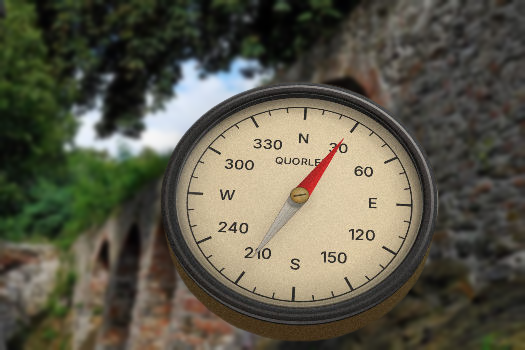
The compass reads 30 °
